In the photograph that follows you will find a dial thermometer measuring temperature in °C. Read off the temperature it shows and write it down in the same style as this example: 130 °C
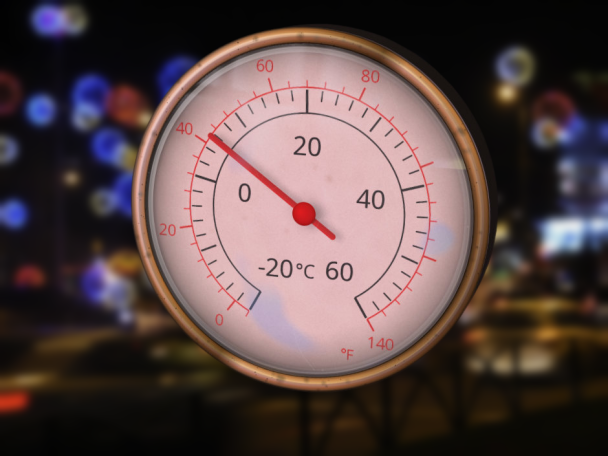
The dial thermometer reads 6 °C
